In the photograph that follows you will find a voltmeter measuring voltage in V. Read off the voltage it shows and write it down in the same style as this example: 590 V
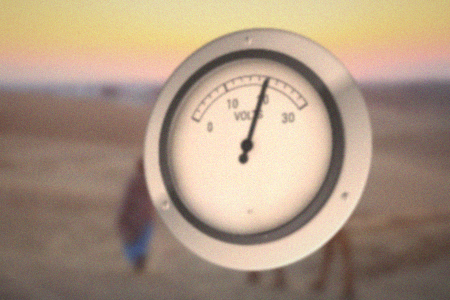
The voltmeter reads 20 V
